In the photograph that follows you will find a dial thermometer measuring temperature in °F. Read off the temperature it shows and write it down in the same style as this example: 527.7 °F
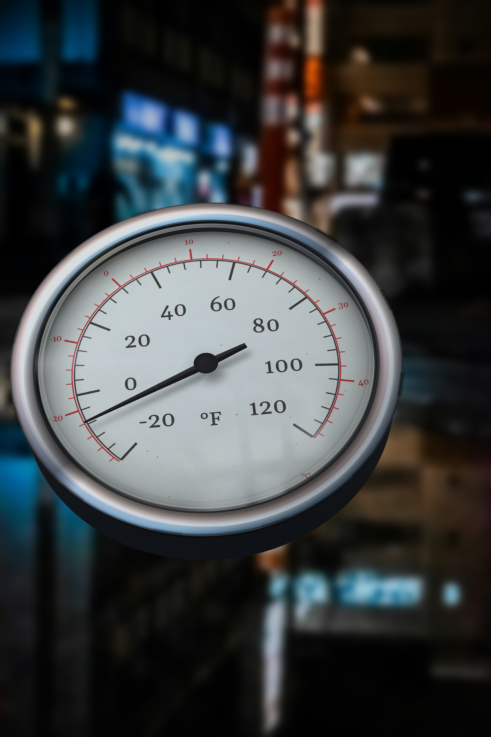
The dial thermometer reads -8 °F
